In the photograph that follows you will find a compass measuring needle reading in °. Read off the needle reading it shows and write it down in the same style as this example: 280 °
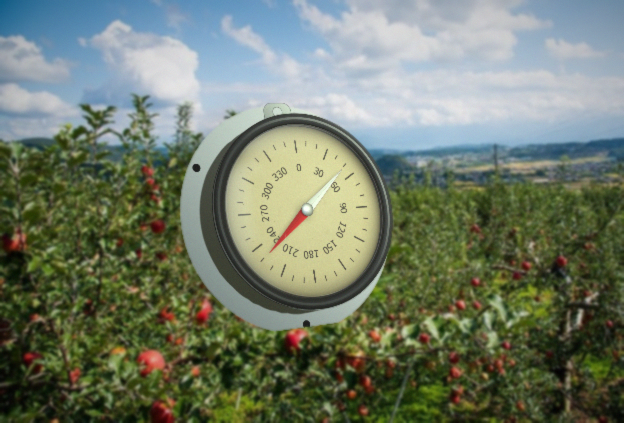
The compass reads 230 °
